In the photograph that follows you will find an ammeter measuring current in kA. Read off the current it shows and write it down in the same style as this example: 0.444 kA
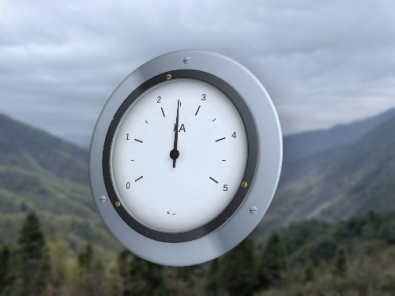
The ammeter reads 2.5 kA
